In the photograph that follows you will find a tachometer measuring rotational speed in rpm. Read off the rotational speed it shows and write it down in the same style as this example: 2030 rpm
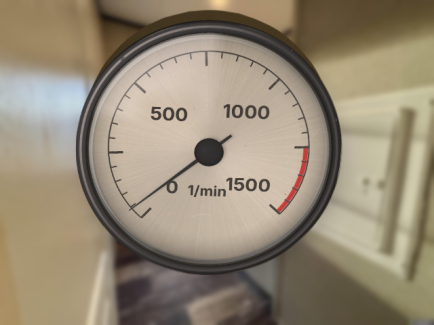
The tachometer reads 50 rpm
